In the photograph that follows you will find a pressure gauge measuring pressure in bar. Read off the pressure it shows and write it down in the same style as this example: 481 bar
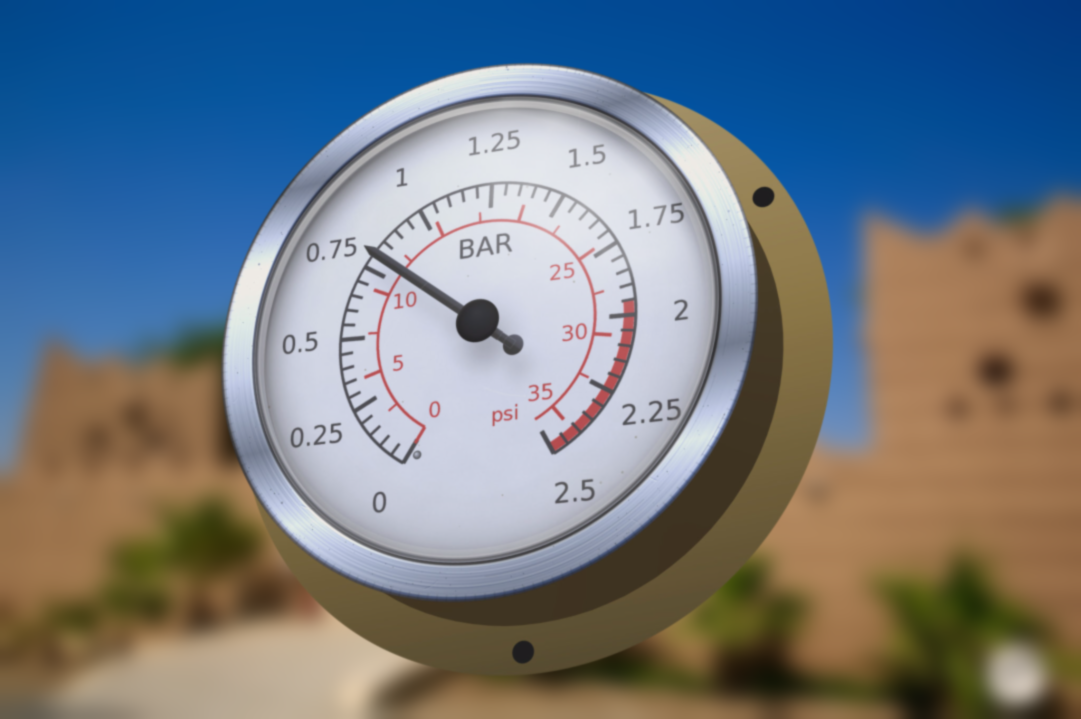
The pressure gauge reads 0.8 bar
